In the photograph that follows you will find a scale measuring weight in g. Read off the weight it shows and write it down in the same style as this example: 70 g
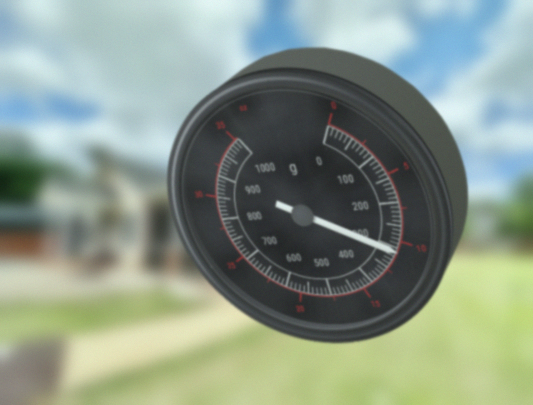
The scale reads 300 g
